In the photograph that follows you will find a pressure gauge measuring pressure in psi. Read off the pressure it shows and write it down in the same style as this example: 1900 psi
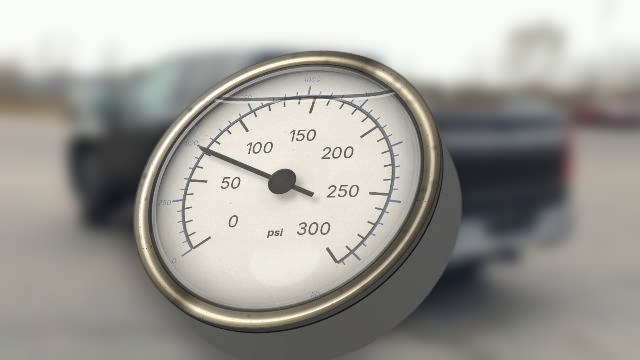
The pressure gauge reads 70 psi
